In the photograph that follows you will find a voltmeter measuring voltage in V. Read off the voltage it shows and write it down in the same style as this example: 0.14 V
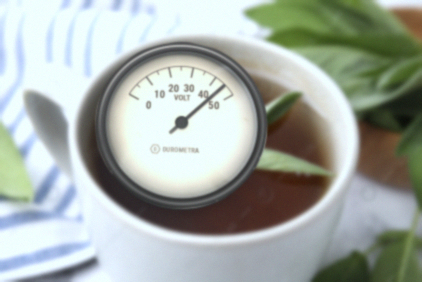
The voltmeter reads 45 V
